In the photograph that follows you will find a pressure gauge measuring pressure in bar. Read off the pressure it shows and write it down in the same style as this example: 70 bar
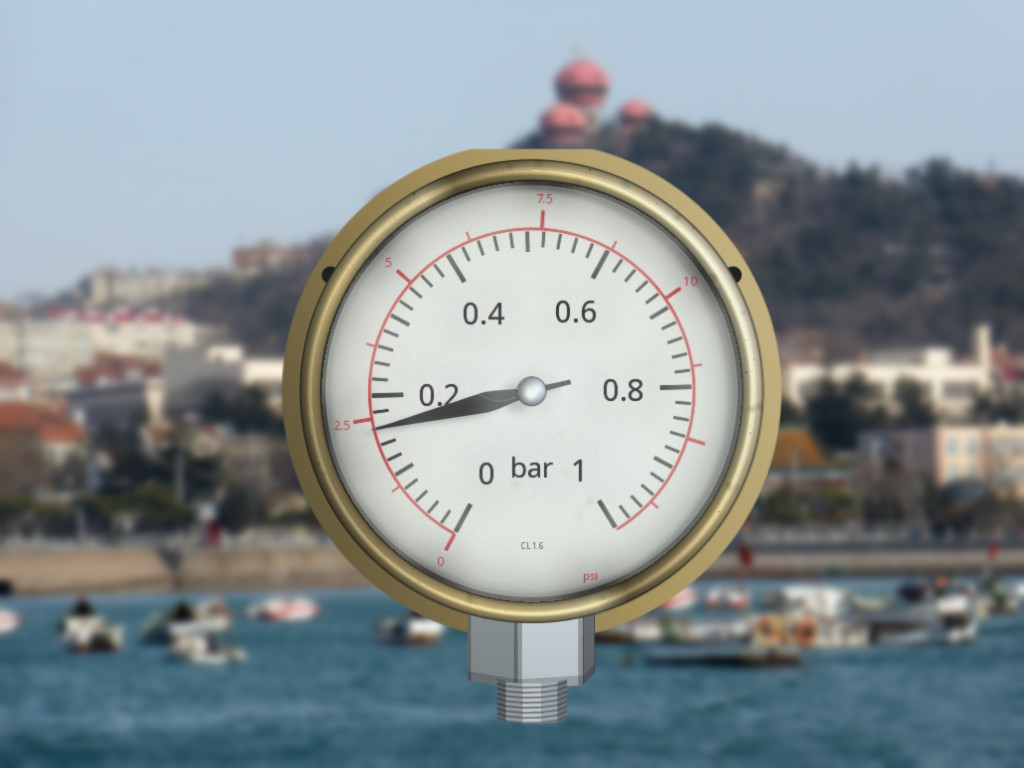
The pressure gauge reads 0.16 bar
